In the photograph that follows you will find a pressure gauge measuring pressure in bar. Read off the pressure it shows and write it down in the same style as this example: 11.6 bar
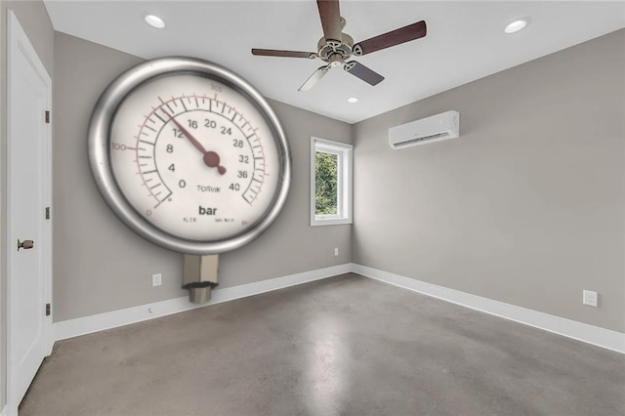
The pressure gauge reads 13 bar
